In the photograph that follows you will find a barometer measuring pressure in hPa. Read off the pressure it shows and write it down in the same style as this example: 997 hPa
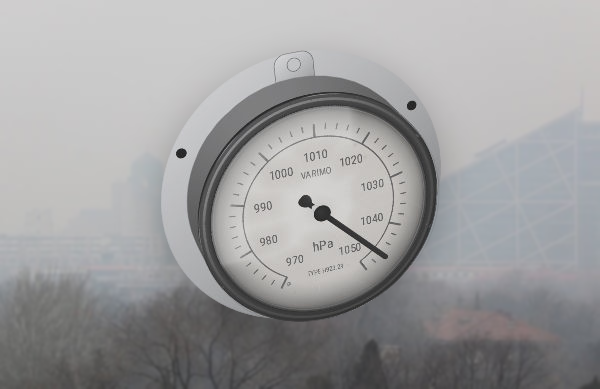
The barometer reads 1046 hPa
